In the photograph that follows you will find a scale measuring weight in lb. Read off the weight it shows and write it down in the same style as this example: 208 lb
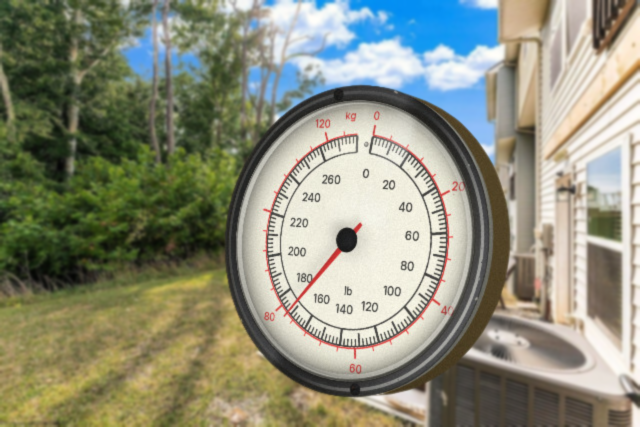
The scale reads 170 lb
